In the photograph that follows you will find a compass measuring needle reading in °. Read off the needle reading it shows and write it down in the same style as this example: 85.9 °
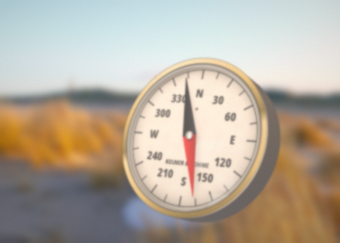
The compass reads 165 °
